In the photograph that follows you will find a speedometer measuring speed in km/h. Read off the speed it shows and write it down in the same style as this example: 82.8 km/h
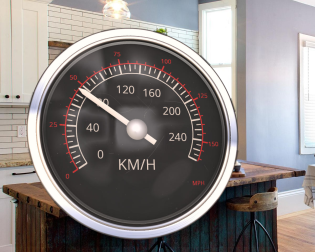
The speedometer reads 75 km/h
